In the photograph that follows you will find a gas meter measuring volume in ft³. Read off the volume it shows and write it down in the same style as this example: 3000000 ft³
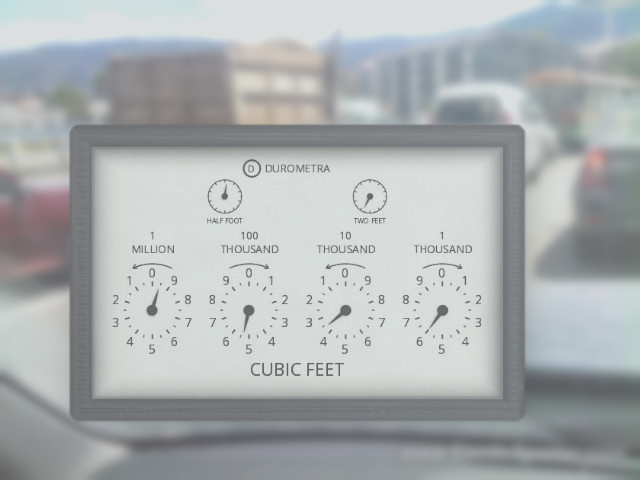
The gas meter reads 953600 ft³
